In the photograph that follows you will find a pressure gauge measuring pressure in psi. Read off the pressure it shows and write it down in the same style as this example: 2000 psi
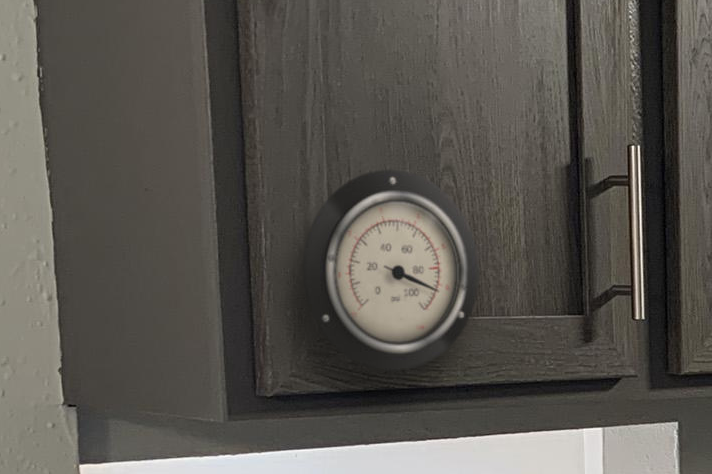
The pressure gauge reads 90 psi
